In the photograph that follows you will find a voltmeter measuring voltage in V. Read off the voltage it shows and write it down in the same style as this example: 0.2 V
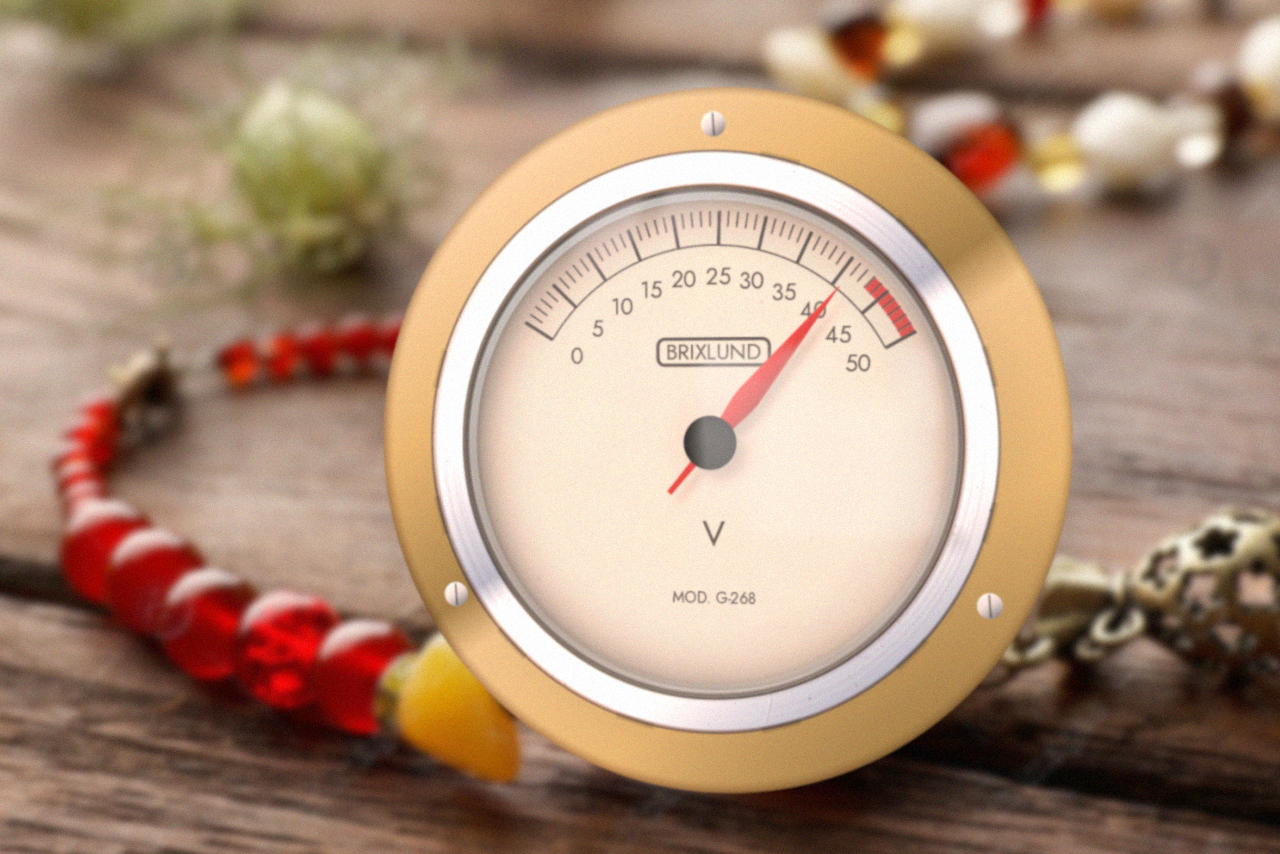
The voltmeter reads 41 V
